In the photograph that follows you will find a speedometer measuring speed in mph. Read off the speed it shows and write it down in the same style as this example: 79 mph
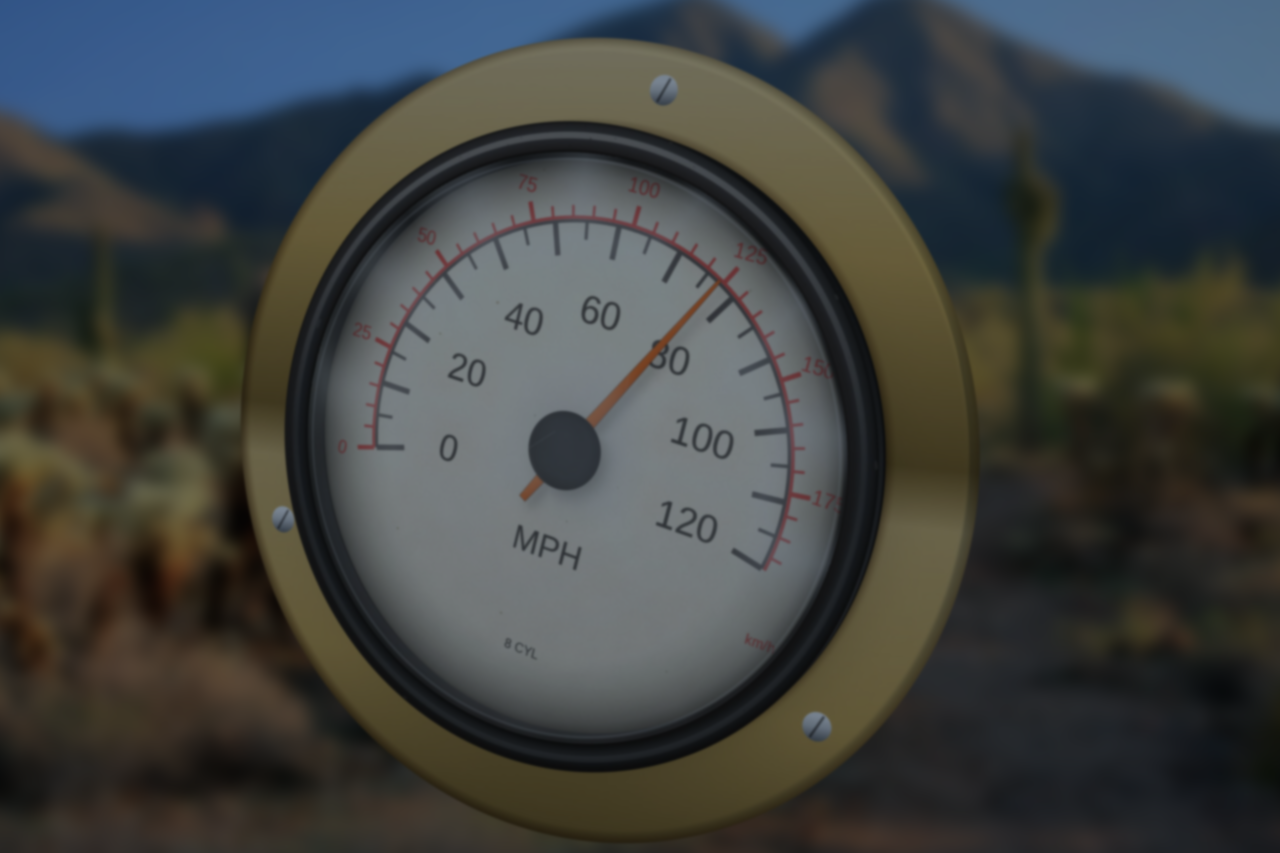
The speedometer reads 77.5 mph
